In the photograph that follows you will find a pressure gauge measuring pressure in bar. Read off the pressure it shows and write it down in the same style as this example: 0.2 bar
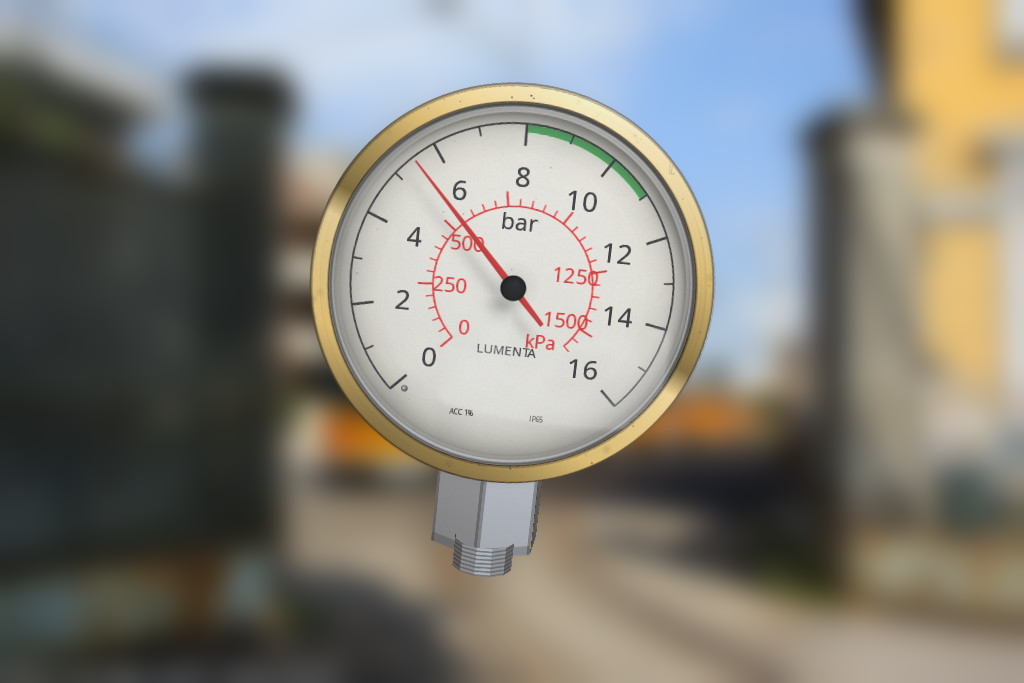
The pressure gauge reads 5.5 bar
